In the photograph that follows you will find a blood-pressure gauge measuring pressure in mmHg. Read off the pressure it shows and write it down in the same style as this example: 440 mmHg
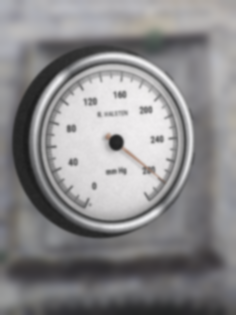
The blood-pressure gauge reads 280 mmHg
